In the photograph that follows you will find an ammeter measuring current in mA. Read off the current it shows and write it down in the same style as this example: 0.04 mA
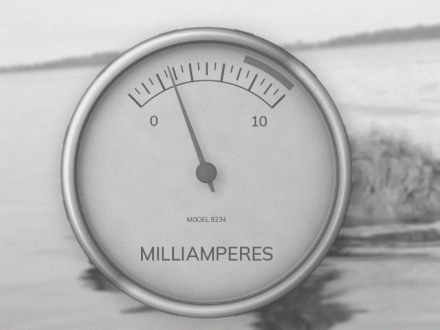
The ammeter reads 2.75 mA
